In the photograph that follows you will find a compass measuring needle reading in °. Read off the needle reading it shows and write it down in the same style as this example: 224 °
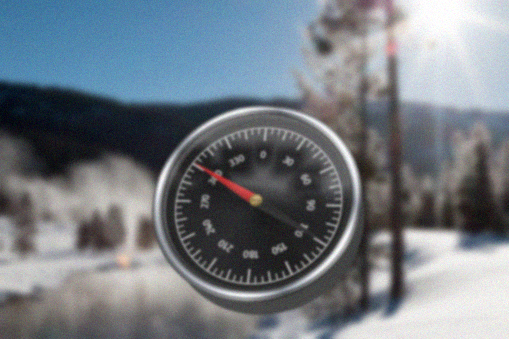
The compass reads 300 °
